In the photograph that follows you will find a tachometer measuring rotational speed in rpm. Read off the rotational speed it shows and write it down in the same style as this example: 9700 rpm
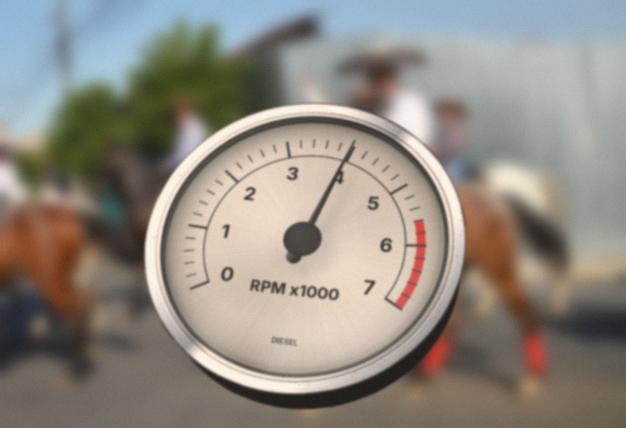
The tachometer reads 4000 rpm
